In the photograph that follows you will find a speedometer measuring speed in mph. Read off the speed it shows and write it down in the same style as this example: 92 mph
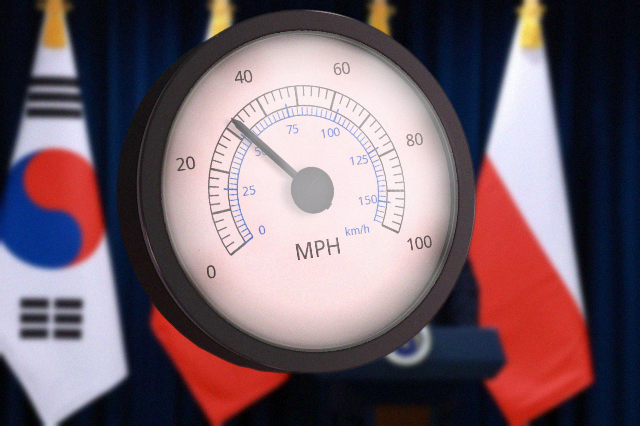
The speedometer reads 32 mph
